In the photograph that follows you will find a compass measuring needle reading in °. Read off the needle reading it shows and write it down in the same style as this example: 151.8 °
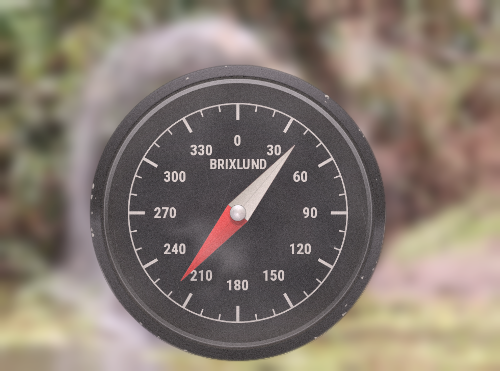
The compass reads 220 °
